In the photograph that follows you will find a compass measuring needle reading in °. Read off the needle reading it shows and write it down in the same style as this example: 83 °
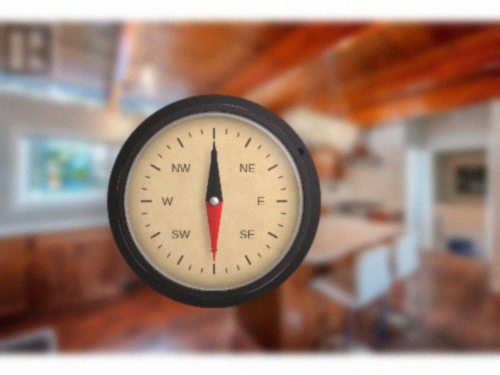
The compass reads 180 °
